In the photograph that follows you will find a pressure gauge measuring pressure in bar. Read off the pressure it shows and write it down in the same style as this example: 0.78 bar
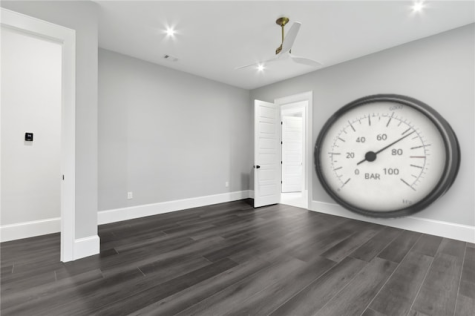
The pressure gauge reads 72.5 bar
